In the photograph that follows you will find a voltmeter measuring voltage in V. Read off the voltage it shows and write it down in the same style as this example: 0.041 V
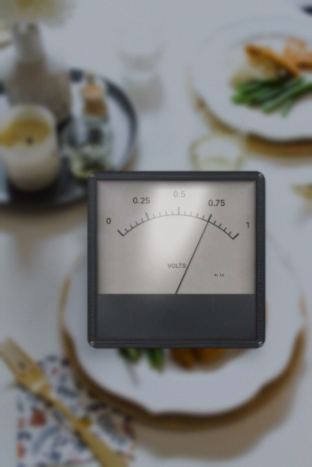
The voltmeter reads 0.75 V
